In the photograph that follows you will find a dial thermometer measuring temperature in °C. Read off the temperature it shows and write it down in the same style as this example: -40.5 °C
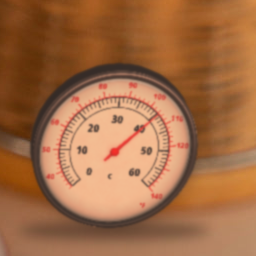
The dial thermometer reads 40 °C
